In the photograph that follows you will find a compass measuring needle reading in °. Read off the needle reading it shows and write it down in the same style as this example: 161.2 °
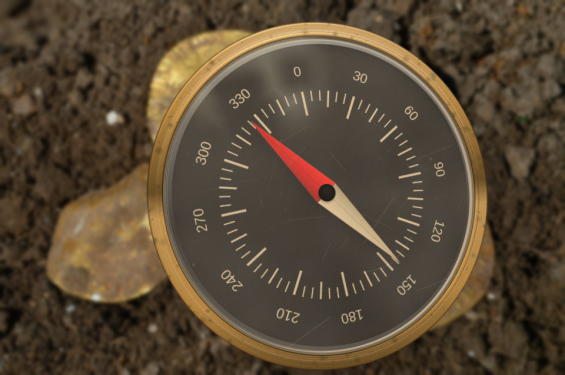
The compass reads 325 °
